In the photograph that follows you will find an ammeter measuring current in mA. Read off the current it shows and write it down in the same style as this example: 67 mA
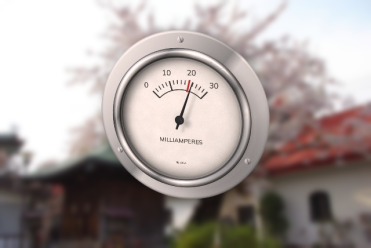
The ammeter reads 22 mA
